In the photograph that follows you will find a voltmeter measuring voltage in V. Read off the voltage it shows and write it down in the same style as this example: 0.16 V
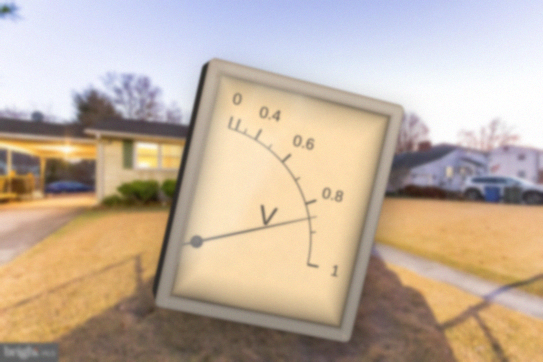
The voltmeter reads 0.85 V
